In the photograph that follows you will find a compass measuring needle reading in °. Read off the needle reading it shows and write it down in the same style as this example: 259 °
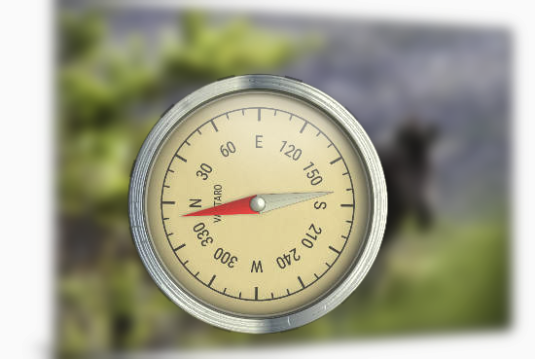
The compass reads 350 °
